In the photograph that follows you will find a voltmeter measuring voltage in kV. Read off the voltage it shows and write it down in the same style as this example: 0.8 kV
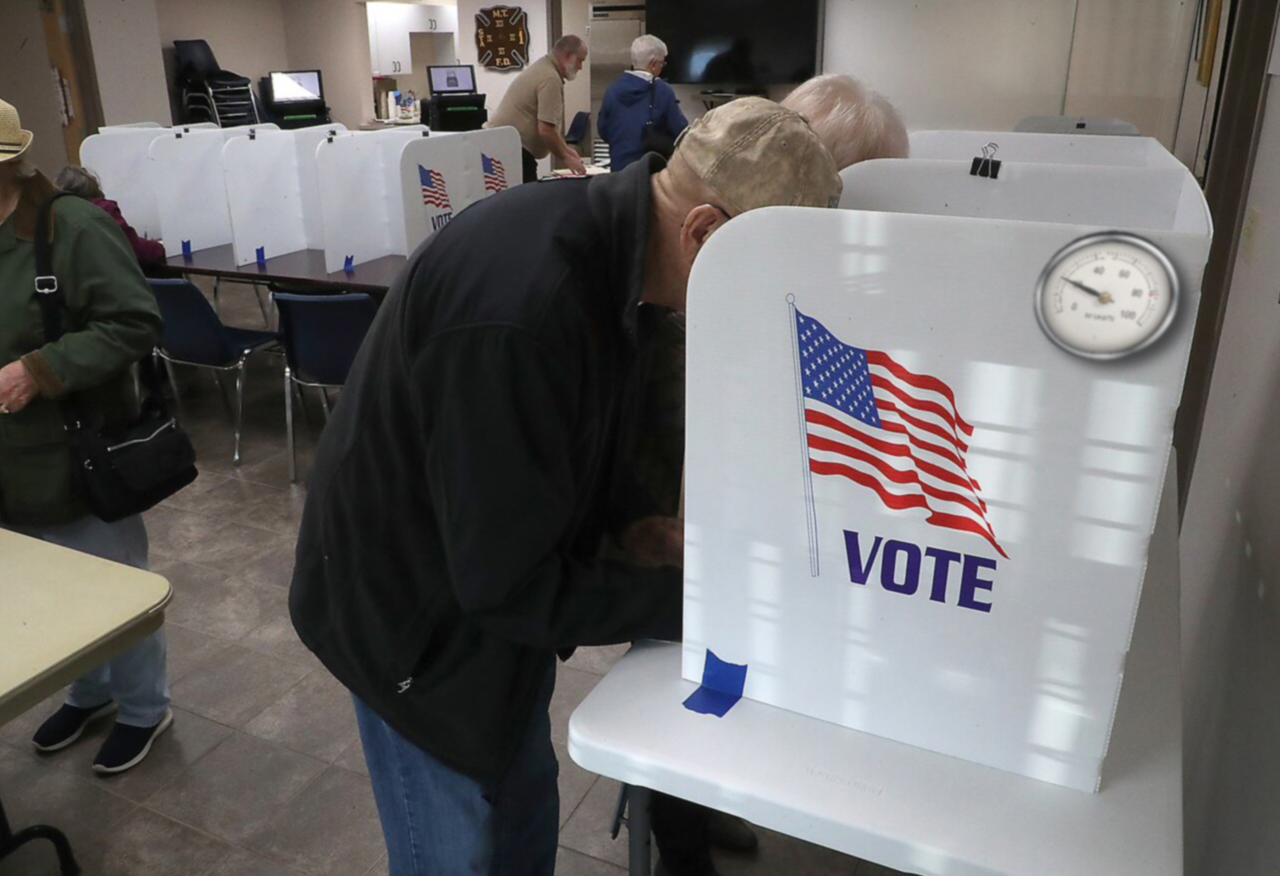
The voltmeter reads 20 kV
